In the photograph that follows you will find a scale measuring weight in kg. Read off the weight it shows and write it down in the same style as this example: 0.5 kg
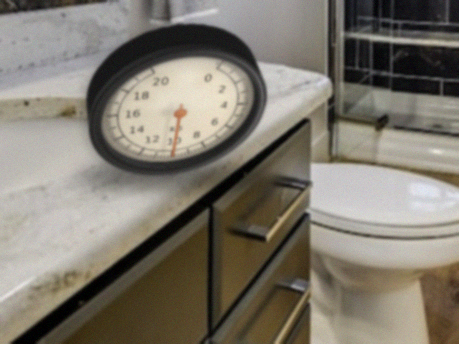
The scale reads 10 kg
